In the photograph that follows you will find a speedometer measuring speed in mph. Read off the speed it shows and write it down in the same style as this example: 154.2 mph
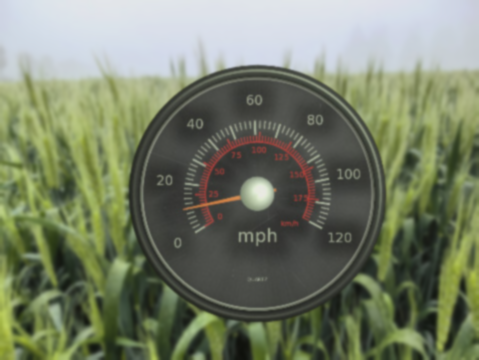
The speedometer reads 10 mph
